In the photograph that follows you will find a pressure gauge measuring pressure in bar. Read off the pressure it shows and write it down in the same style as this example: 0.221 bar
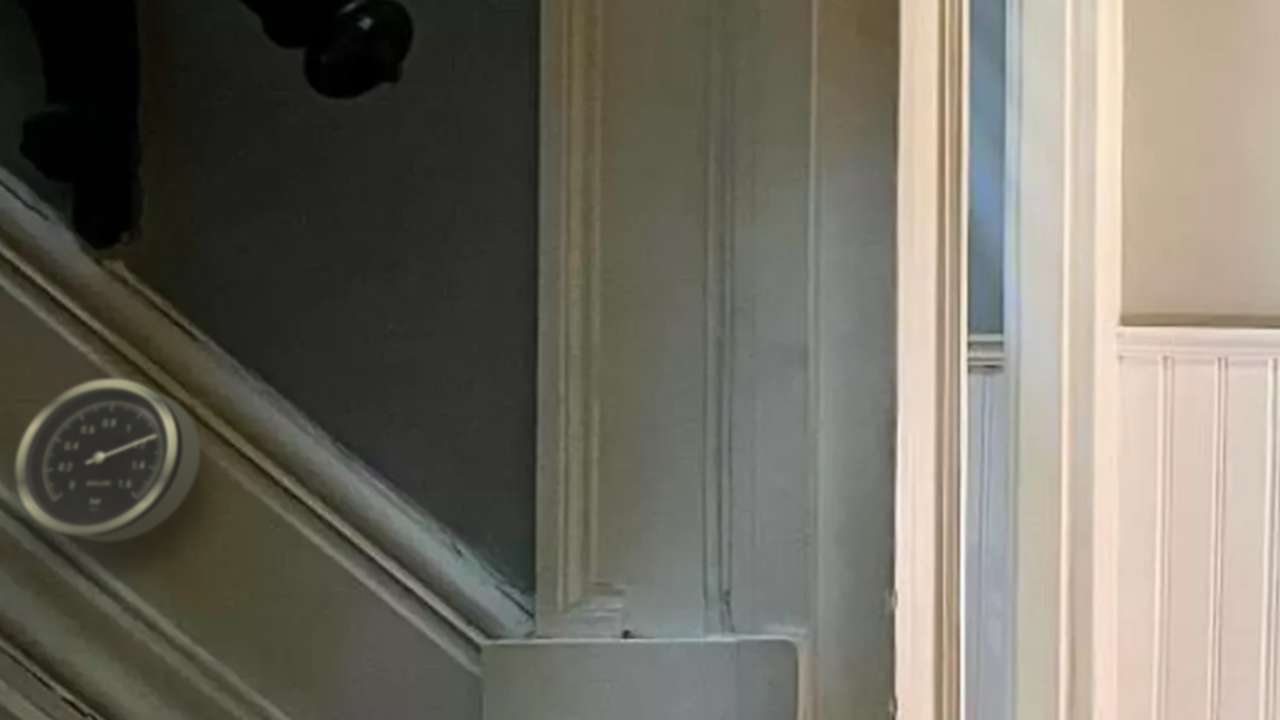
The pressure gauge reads 1.2 bar
